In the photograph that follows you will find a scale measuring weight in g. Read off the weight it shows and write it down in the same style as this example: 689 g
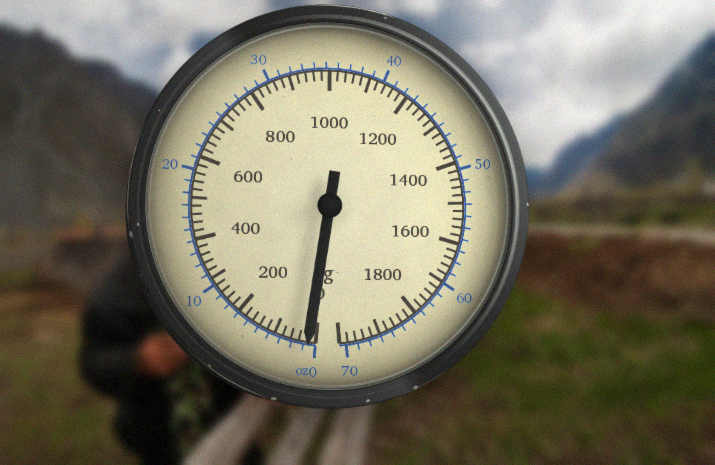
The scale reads 20 g
